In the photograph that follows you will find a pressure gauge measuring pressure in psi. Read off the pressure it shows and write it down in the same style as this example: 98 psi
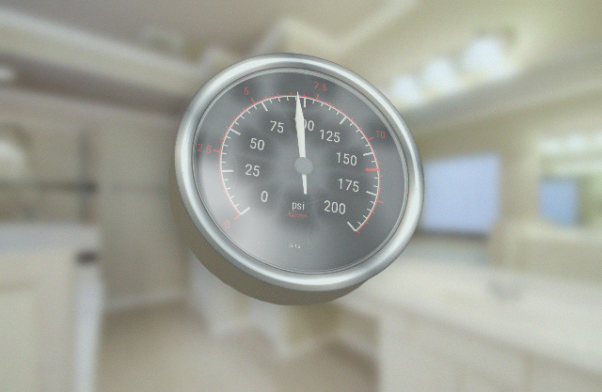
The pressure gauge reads 95 psi
